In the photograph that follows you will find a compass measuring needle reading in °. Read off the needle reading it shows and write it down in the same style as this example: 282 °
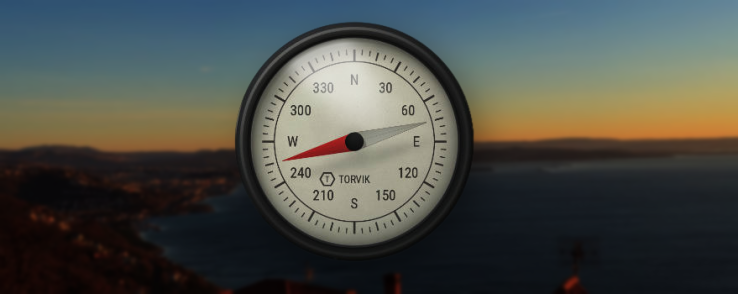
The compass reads 255 °
